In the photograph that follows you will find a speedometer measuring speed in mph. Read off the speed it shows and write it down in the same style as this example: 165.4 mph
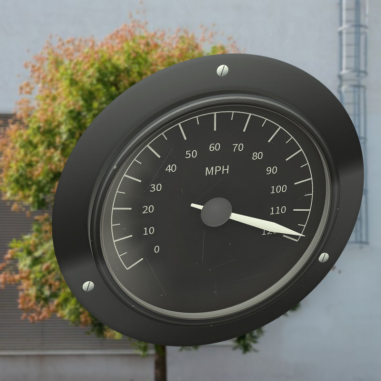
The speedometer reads 117.5 mph
